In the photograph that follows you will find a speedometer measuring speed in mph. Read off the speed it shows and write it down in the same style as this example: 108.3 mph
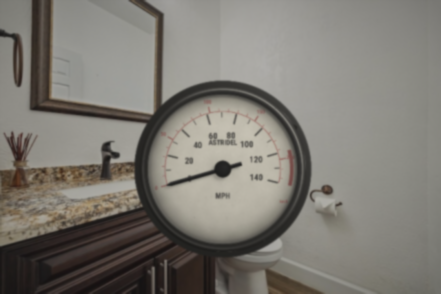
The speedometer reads 0 mph
